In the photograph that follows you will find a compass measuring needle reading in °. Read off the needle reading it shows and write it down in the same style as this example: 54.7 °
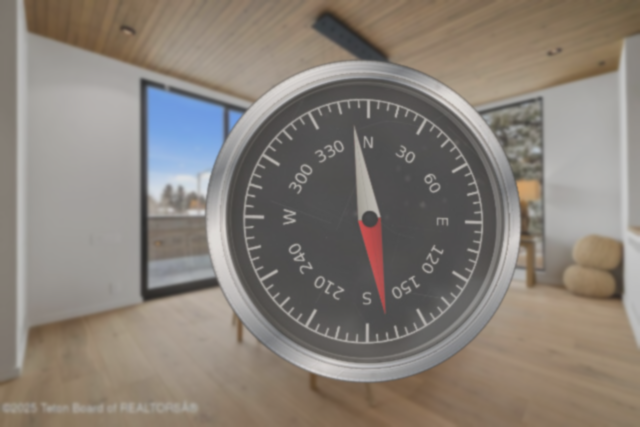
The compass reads 170 °
